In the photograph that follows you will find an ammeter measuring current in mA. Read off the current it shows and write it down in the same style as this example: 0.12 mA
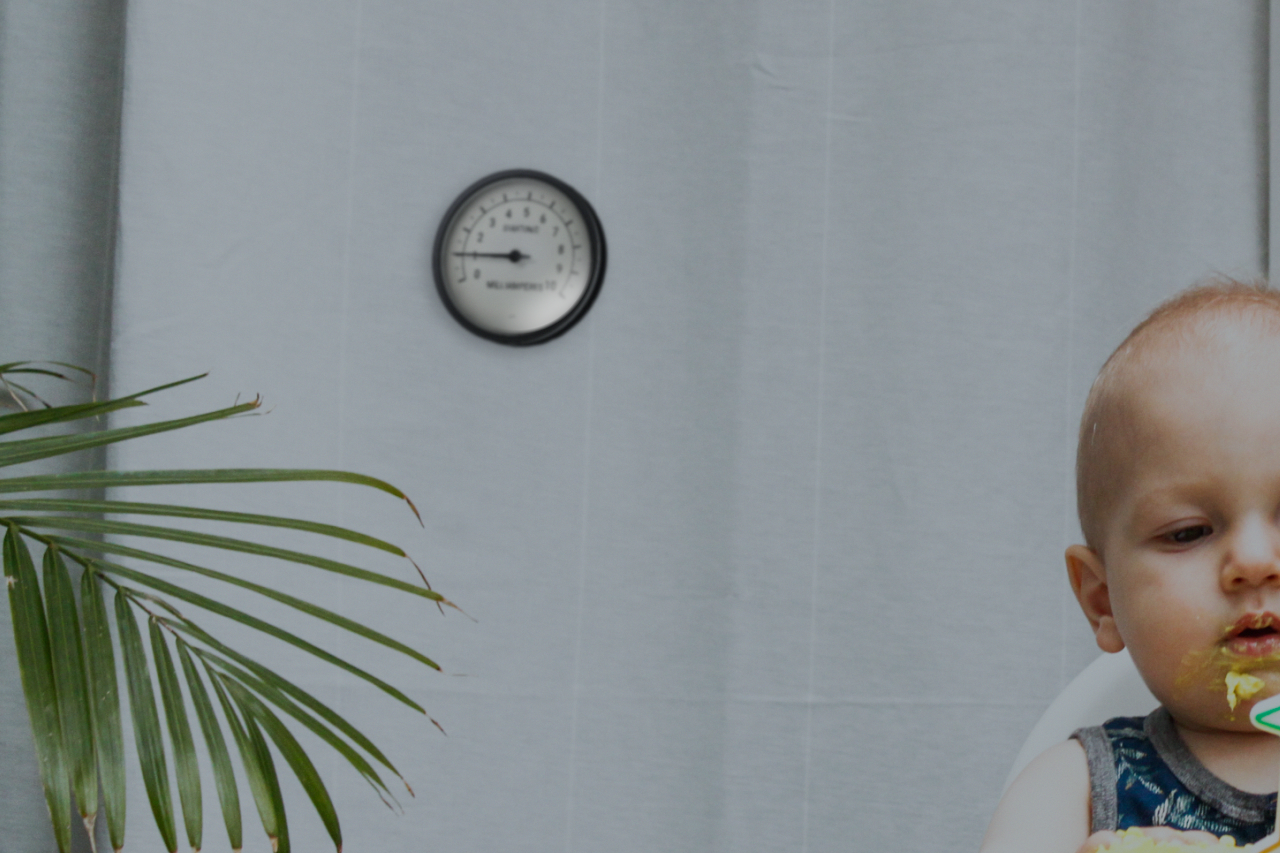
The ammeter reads 1 mA
